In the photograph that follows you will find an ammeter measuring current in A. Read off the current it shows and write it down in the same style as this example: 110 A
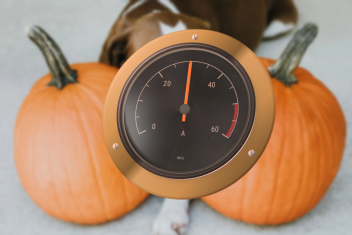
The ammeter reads 30 A
